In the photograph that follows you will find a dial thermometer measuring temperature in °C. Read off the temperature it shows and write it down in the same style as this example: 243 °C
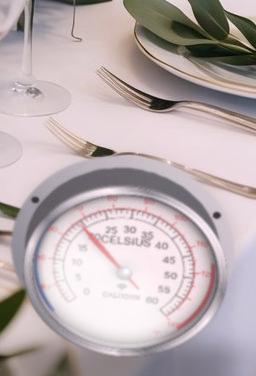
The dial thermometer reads 20 °C
